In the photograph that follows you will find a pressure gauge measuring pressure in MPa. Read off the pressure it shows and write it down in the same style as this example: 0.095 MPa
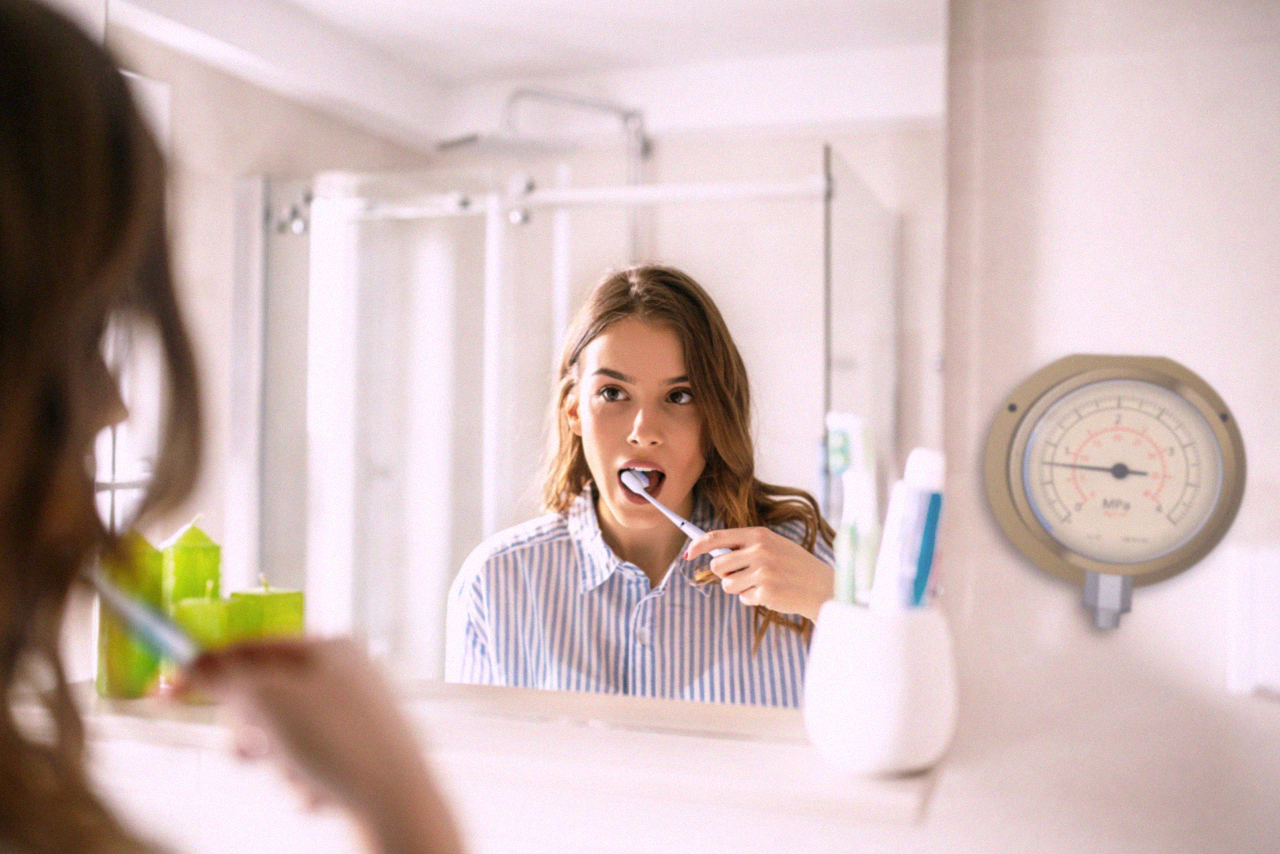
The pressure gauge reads 0.75 MPa
